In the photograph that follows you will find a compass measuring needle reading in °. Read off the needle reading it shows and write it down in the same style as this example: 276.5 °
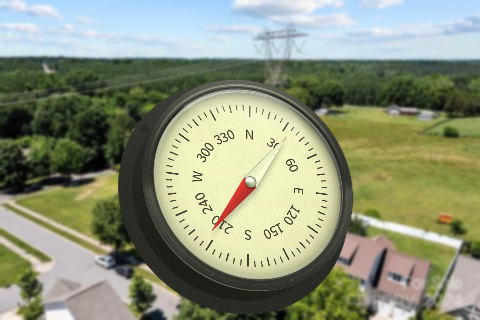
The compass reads 215 °
